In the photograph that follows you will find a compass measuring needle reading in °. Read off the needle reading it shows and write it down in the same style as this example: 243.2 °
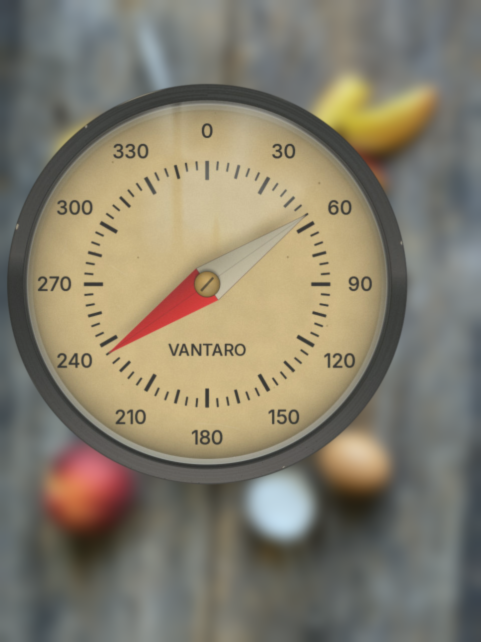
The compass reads 235 °
